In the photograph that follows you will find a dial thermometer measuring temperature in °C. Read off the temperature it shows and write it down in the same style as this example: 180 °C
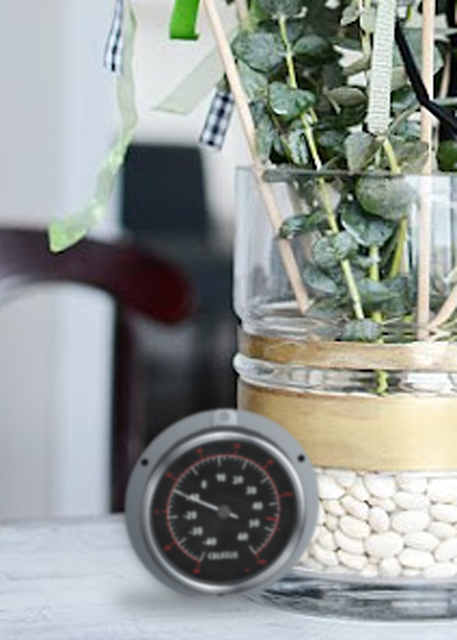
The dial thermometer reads -10 °C
